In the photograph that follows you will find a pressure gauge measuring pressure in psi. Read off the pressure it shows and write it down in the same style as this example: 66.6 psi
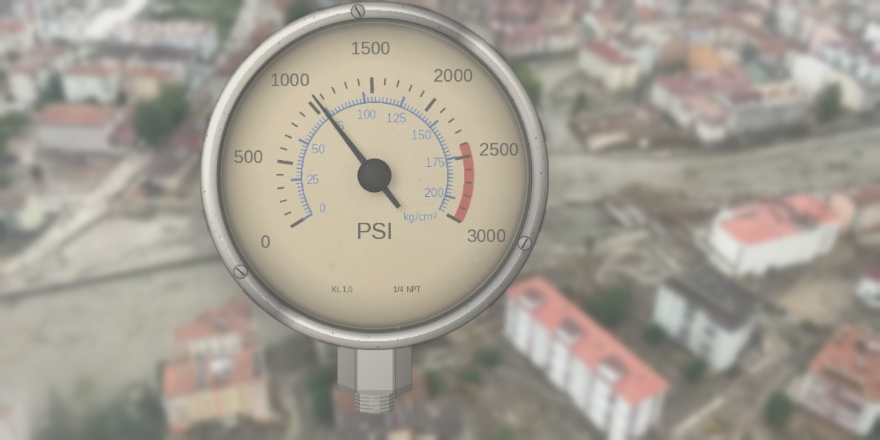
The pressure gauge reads 1050 psi
